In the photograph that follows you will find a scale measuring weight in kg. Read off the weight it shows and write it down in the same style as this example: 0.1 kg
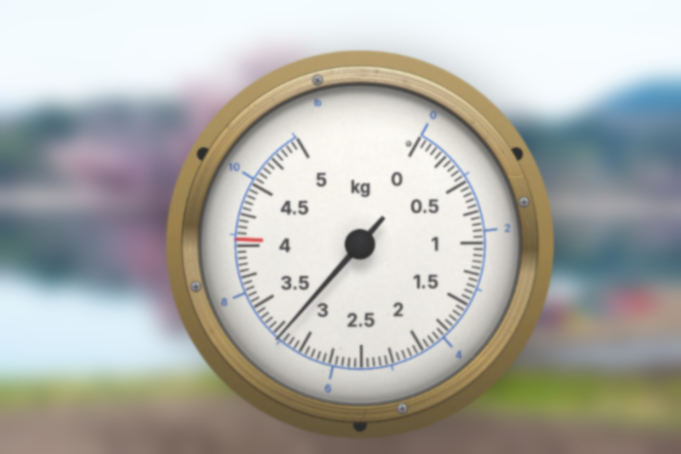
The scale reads 3.2 kg
